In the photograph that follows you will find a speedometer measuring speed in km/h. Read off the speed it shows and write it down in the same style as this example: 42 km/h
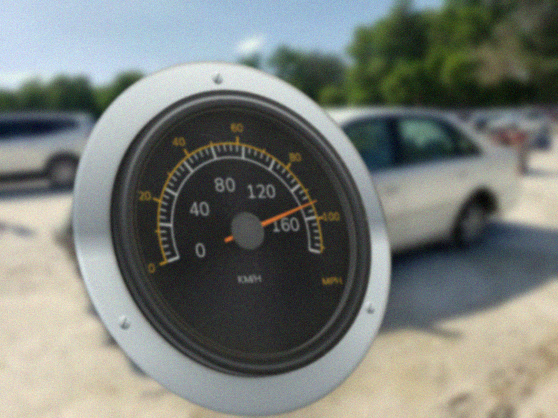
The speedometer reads 152 km/h
